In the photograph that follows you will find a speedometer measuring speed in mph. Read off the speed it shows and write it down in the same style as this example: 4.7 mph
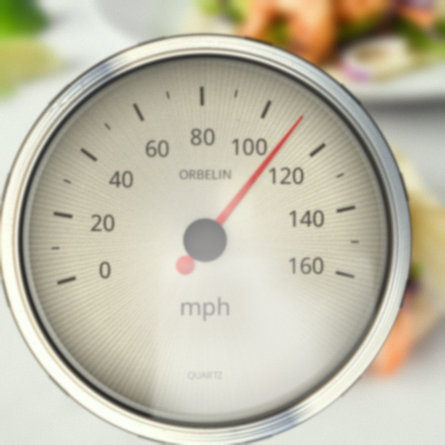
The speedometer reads 110 mph
